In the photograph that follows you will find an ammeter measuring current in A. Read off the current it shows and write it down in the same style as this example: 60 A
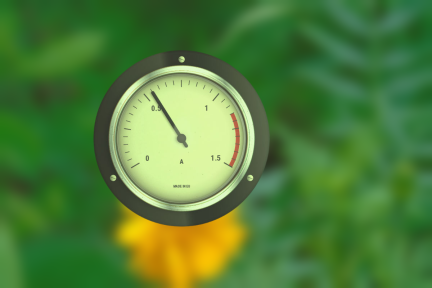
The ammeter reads 0.55 A
